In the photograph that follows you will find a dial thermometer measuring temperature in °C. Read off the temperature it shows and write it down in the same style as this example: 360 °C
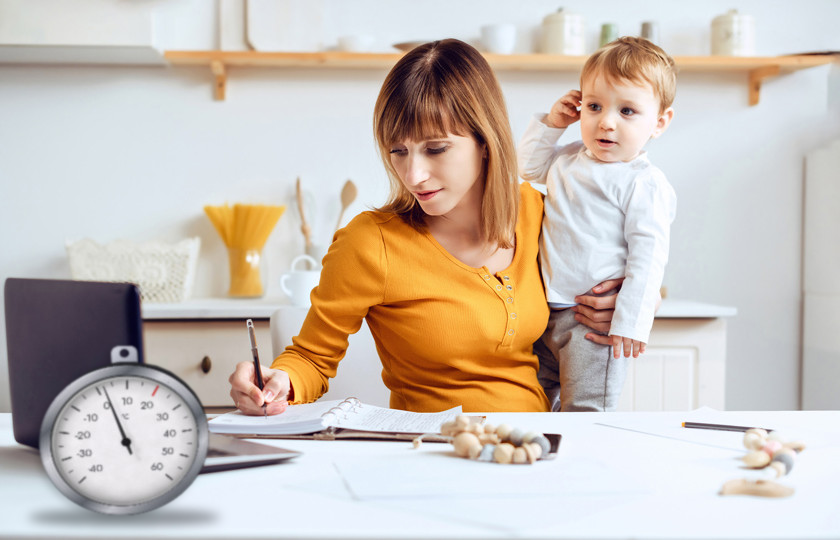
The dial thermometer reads 2.5 °C
